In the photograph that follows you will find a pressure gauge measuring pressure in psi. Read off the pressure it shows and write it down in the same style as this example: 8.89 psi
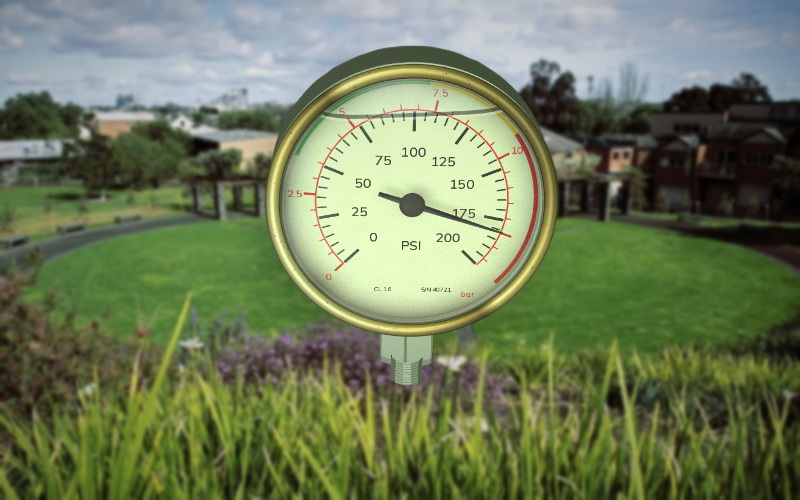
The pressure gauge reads 180 psi
